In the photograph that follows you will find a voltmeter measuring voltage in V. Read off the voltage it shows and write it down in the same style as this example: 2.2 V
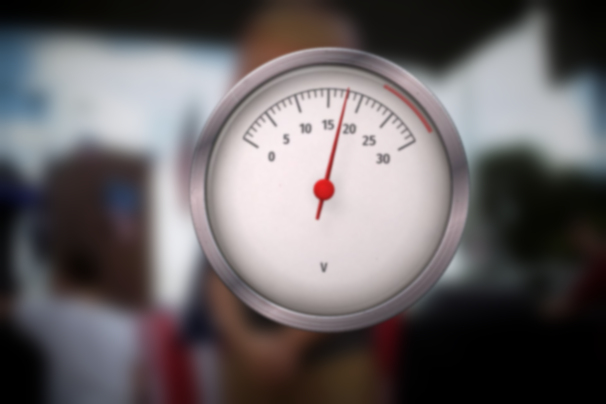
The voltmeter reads 18 V
